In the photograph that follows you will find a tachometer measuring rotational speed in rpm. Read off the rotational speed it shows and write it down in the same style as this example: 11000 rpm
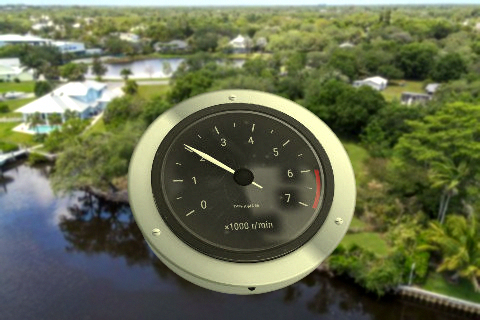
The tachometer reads 2000 rpm
